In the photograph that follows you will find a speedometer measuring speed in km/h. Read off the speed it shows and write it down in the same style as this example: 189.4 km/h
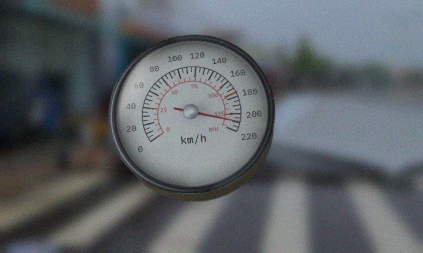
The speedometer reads 210 km/h
